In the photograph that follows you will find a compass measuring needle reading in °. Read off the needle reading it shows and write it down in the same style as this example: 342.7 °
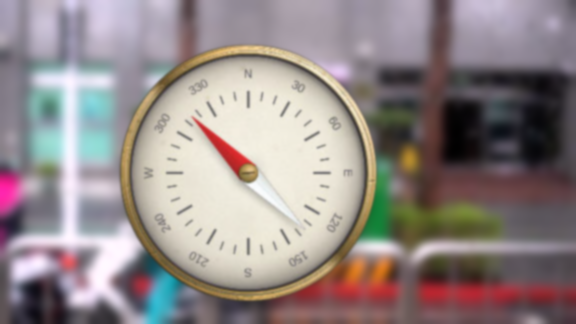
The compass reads 315 °
